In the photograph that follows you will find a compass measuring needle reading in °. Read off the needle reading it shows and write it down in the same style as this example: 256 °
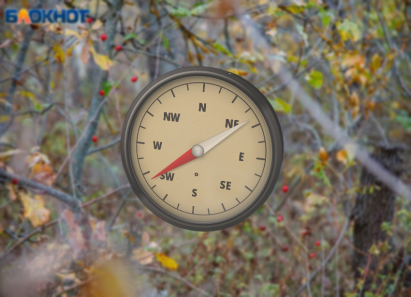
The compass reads 232.5 °
